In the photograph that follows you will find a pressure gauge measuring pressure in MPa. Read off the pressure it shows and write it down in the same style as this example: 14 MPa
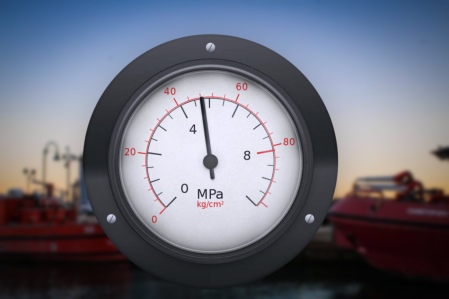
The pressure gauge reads 4.75 MPa
